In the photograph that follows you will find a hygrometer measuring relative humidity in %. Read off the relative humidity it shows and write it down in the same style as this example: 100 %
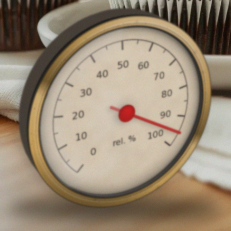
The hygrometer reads 95 %
